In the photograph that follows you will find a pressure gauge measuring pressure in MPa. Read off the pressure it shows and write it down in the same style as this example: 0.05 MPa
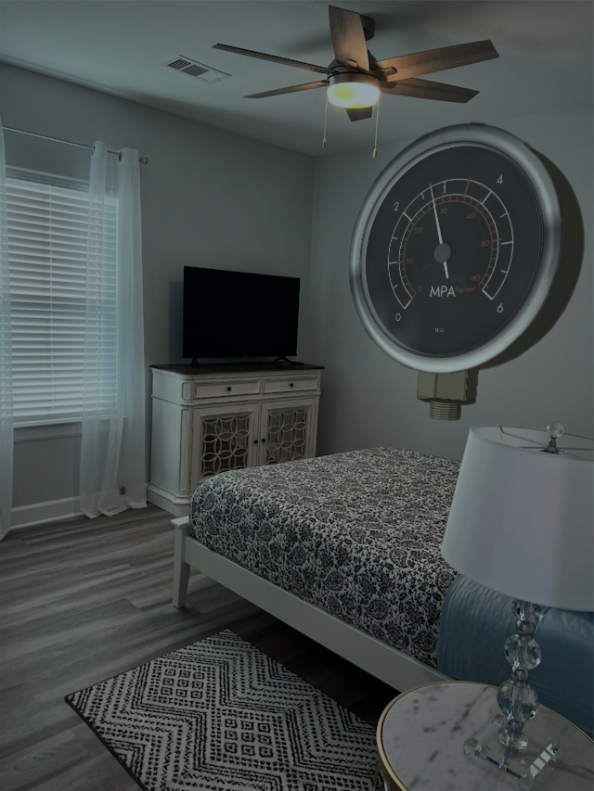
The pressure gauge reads 2.75 MPa
